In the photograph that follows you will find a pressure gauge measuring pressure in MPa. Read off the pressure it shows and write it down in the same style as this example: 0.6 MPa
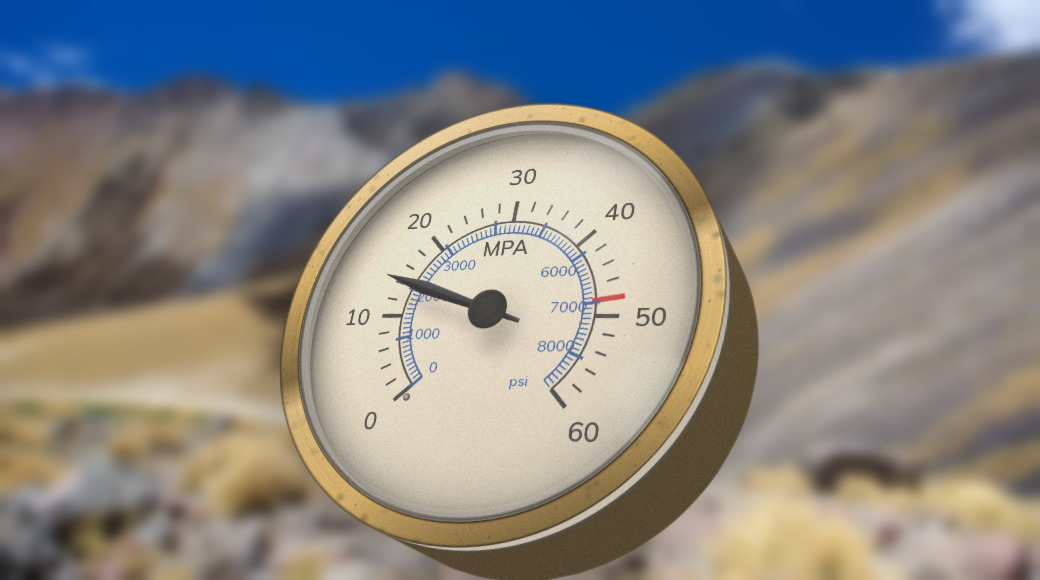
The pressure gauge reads 14 MPa
